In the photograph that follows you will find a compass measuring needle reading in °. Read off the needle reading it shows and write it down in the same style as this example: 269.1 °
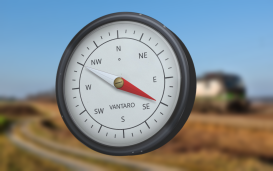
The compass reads 120 °
